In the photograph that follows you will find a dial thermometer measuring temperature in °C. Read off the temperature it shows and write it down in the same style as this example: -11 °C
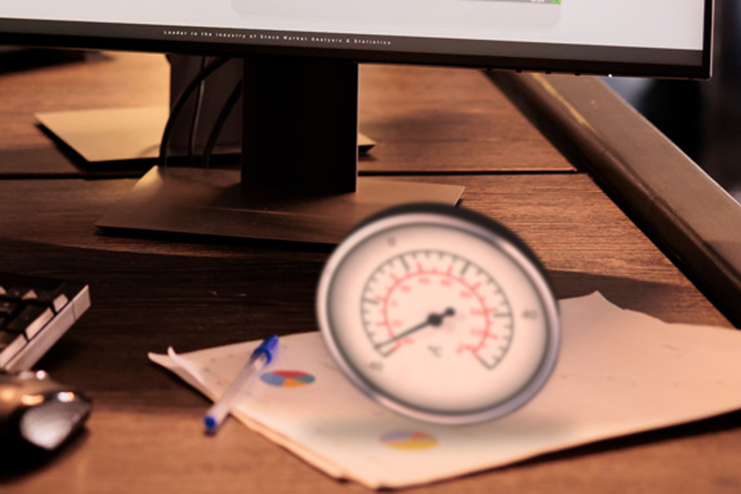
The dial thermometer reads -36 °C
